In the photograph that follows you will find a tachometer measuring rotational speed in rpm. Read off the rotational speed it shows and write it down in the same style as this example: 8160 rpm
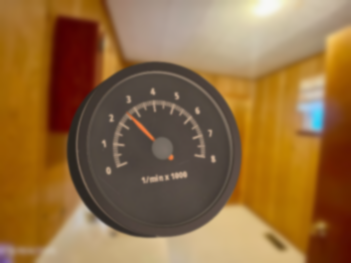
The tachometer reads 2500 rpm
